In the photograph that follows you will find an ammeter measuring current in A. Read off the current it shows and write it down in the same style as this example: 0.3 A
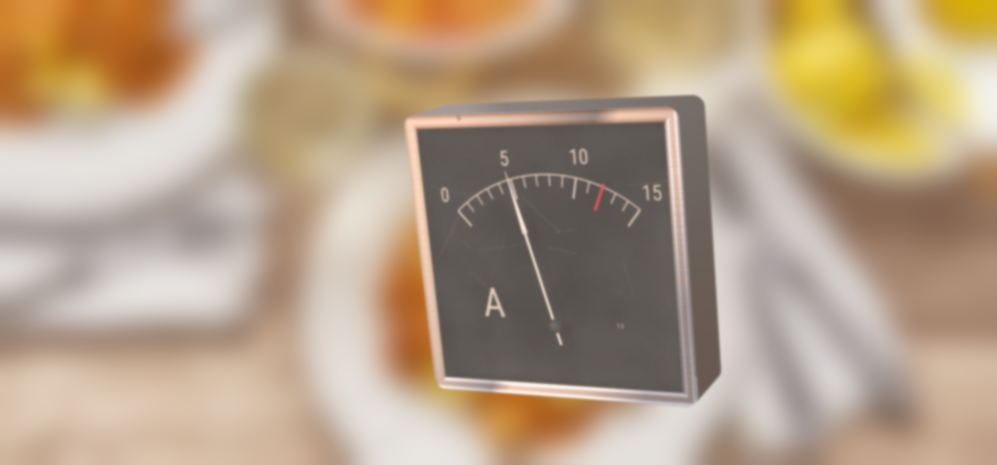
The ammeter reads 5 A
